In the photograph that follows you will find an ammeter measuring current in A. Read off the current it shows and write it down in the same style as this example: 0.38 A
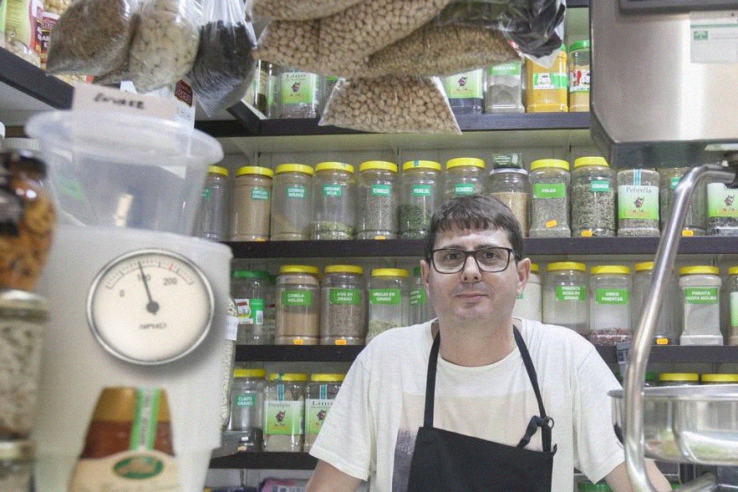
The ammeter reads 100 A
